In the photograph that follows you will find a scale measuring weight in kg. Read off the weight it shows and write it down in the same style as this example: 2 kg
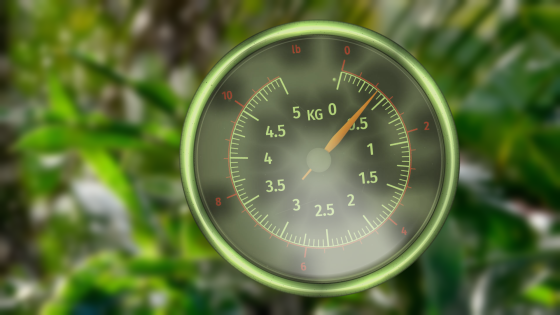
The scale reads 0.4 kg
